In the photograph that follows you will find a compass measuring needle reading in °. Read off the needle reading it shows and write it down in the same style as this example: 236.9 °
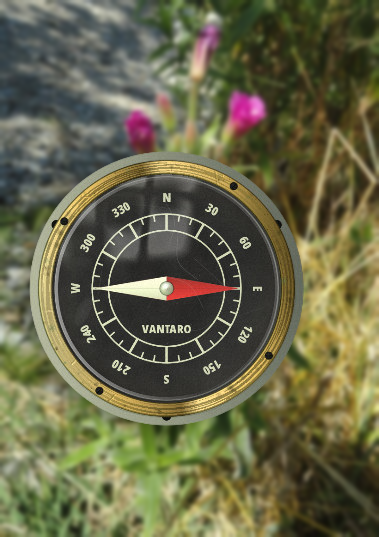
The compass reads 90 °
